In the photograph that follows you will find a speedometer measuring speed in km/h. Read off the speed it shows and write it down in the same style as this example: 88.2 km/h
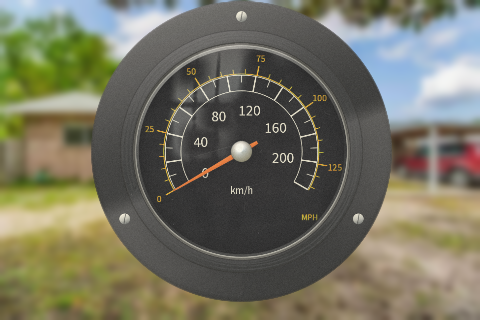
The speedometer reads 0 km/h
